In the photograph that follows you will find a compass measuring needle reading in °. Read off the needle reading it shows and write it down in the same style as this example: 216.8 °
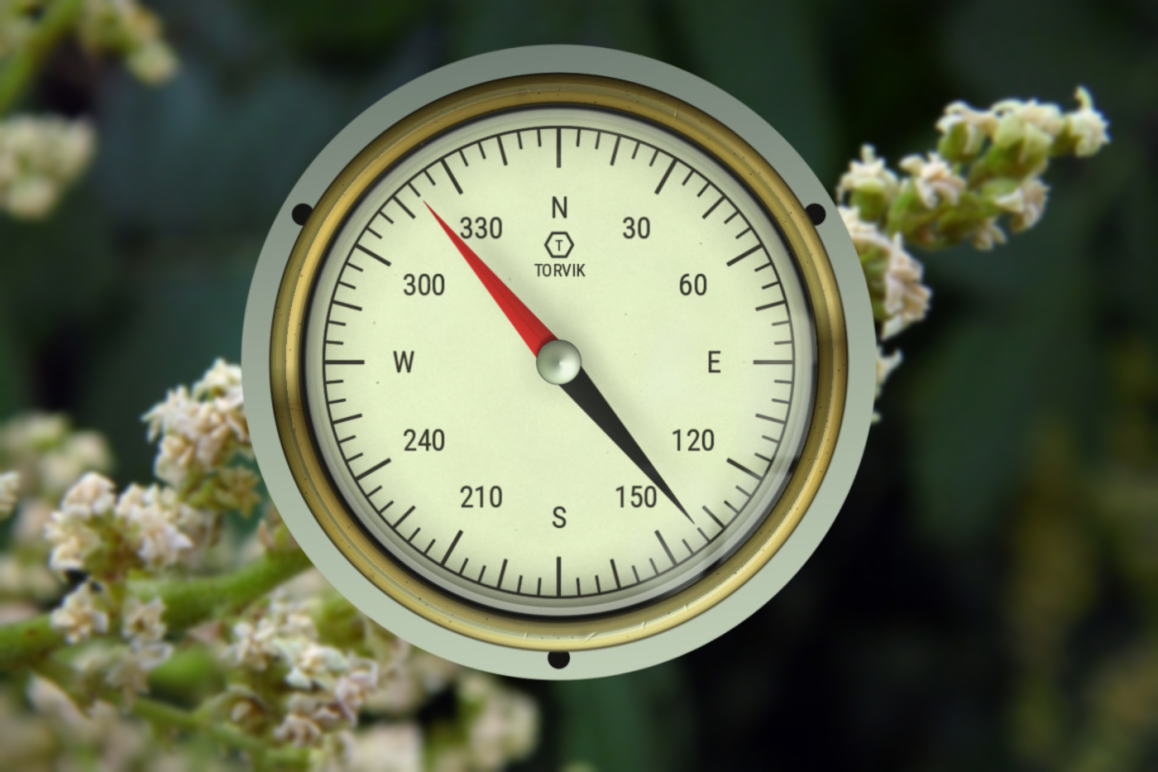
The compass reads 320 °
